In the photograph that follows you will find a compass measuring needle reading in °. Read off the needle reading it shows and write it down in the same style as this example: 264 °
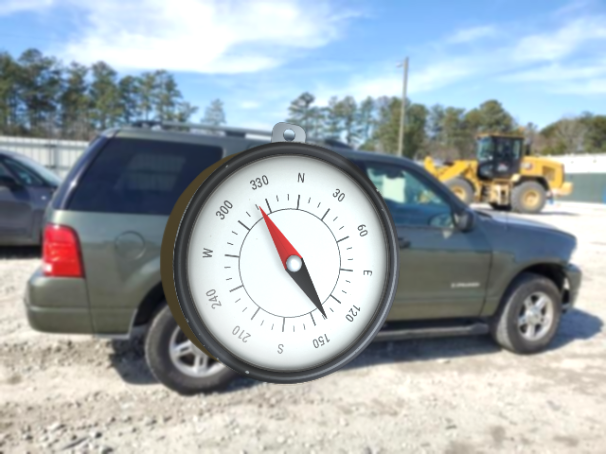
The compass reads 320 °
